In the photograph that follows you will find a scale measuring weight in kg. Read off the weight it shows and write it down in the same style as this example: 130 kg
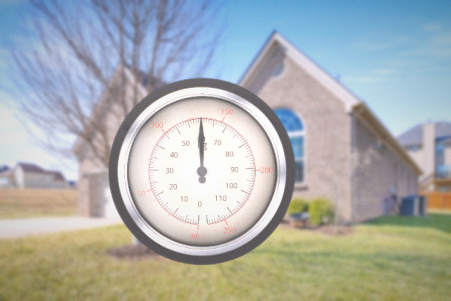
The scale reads 60 kg
